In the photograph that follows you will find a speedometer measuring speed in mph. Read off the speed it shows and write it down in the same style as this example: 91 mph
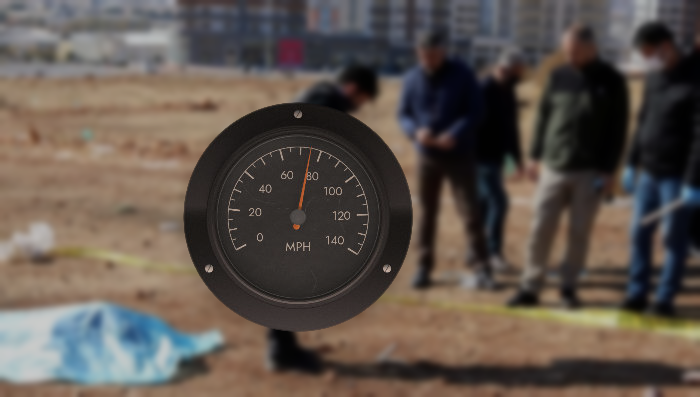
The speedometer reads 75 mph
